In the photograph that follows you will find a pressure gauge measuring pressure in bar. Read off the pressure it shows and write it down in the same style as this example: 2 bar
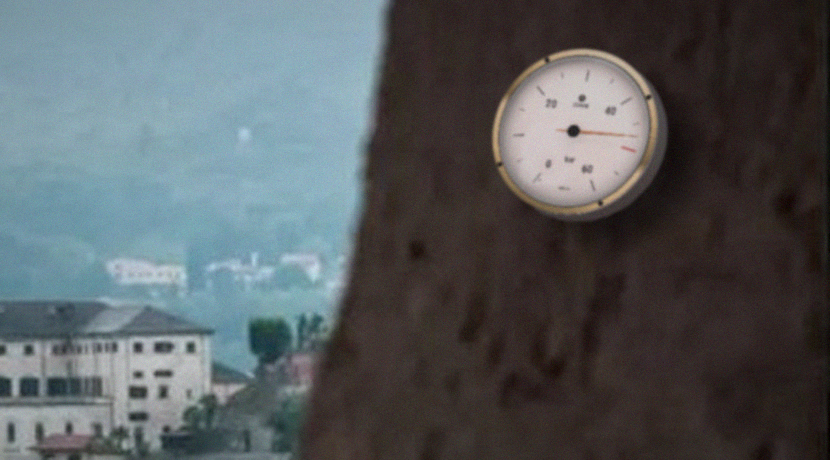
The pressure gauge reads 47.5 bar
